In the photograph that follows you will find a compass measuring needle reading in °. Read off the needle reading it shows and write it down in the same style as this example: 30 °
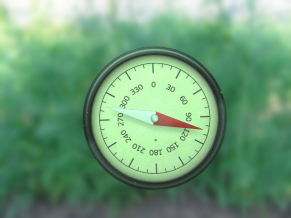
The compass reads 105 °
